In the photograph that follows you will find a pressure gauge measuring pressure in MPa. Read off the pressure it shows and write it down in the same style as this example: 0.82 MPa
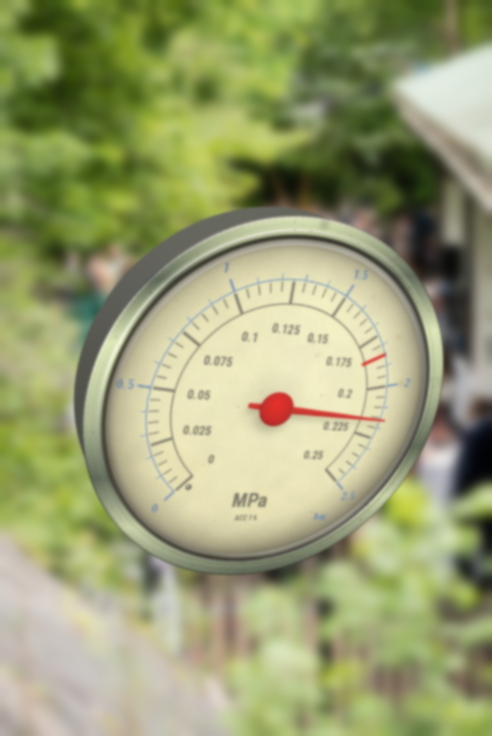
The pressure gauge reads 0.215 MPa
